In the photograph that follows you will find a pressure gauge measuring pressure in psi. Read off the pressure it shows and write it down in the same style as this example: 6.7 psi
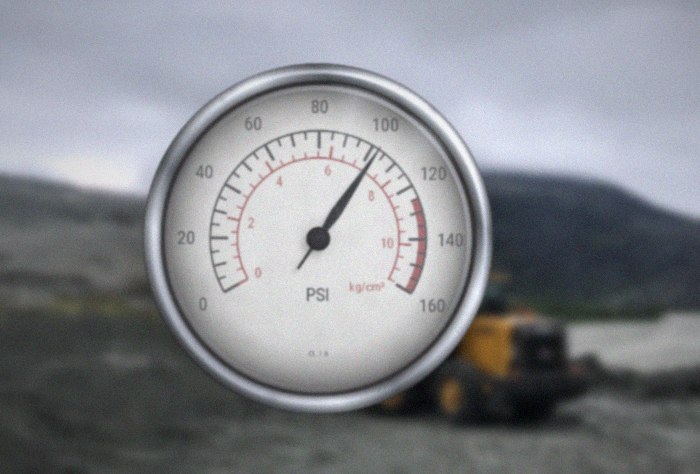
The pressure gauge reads 102.5 psi
